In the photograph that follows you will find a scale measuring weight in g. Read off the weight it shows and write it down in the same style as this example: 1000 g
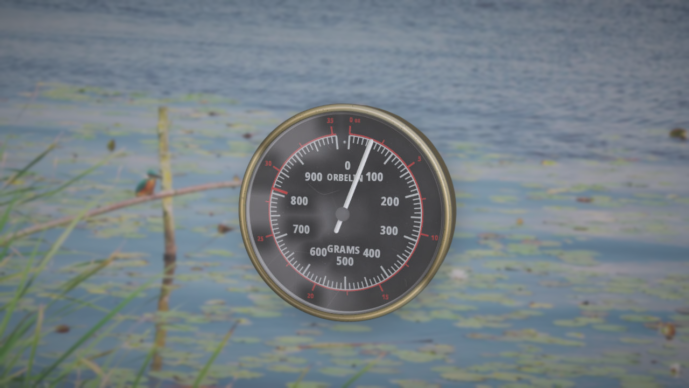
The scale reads 50 g
